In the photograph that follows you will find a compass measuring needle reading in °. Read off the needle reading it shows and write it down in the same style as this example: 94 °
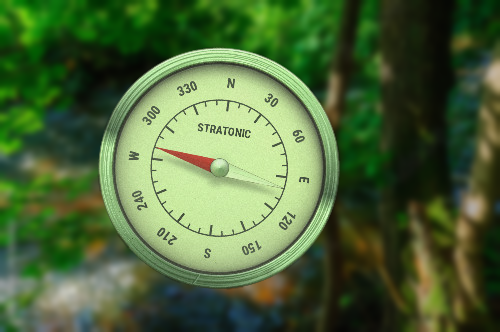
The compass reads 280 °
